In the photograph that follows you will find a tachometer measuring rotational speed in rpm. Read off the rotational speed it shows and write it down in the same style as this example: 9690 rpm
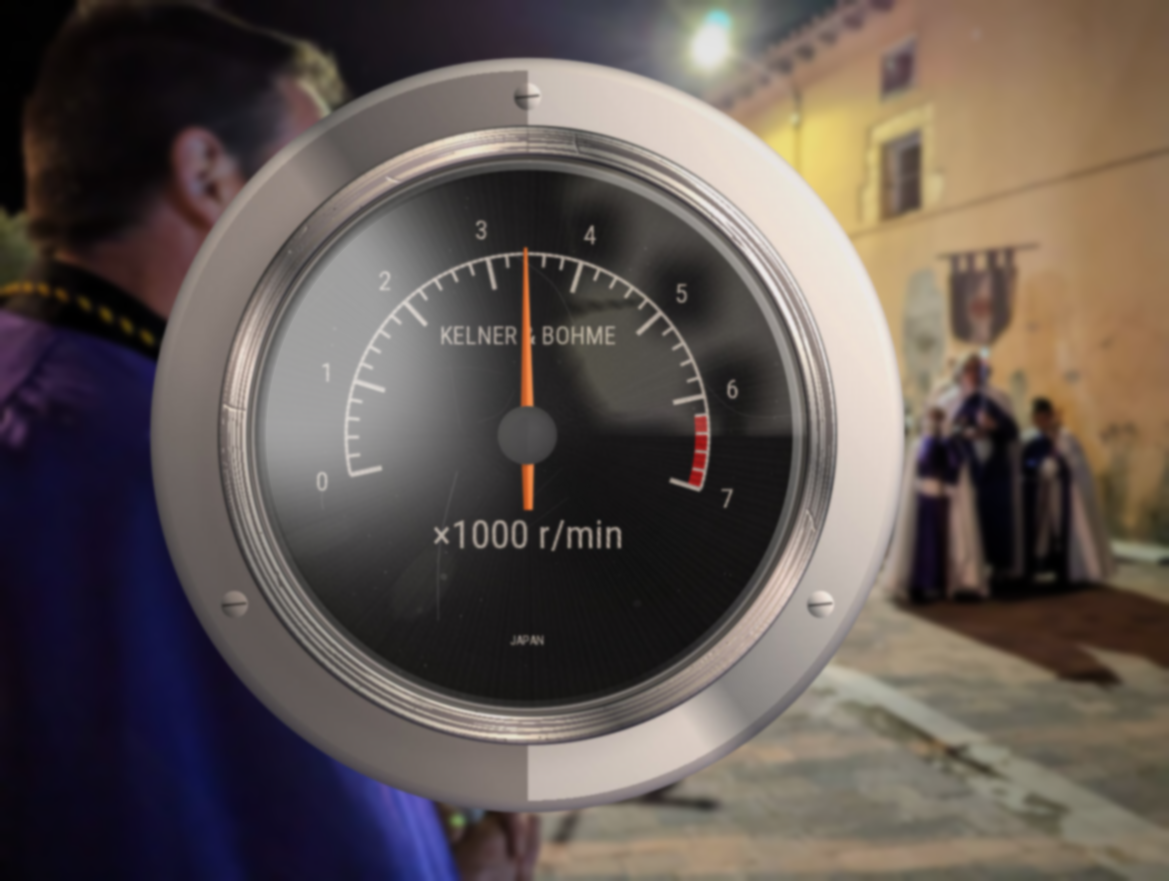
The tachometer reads 3400 rpm
